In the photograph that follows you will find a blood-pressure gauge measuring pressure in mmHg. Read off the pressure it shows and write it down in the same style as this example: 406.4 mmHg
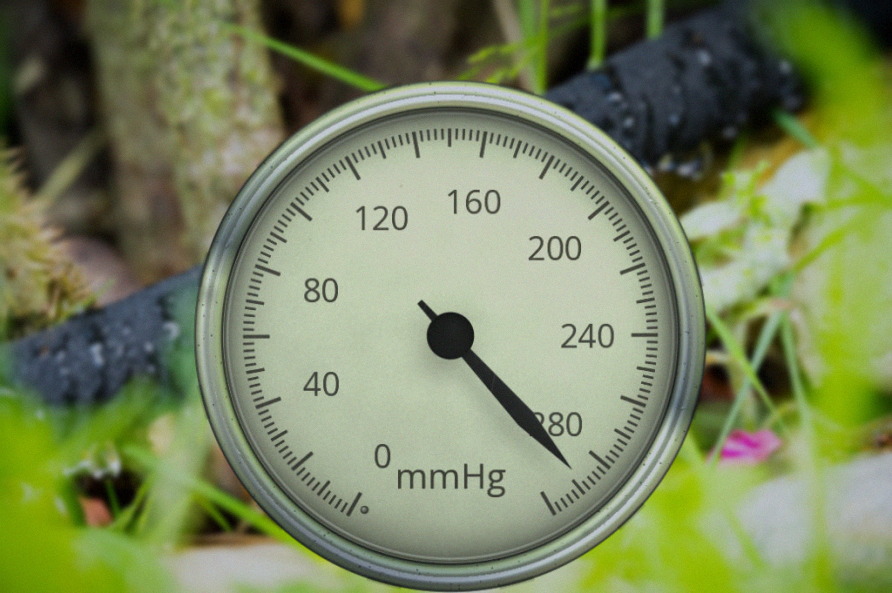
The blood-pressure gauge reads 288 mmHg
